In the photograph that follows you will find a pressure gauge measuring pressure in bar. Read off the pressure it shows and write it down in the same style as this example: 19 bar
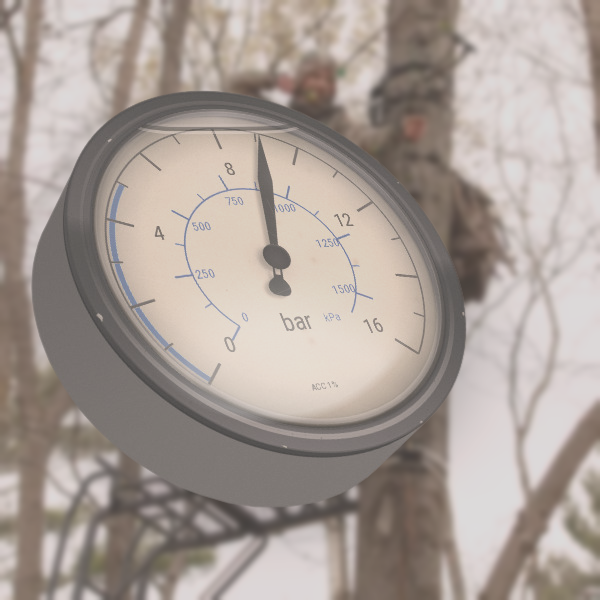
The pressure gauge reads 9 bar
